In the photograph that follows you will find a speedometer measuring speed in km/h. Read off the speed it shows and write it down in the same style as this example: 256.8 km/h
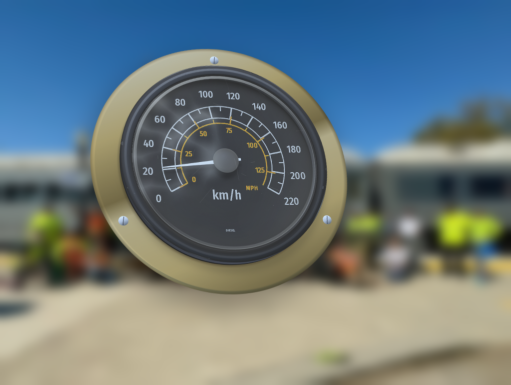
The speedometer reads 20 km/h
